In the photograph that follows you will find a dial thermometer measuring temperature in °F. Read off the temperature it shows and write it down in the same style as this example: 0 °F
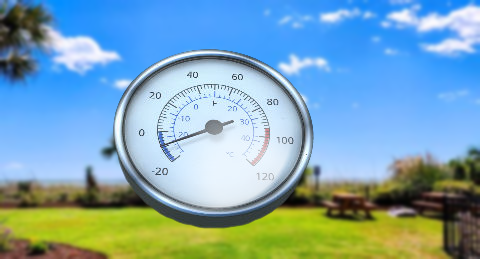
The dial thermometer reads -10 °F
